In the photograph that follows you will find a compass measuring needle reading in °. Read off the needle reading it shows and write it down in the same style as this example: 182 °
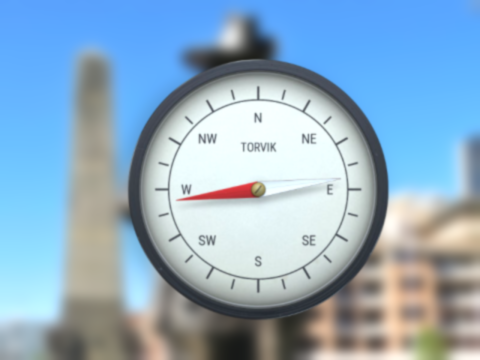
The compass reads 262.5 °
